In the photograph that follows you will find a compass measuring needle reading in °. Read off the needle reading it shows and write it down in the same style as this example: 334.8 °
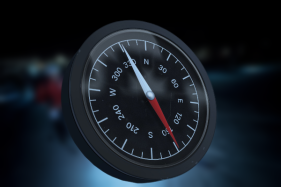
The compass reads 150 °
